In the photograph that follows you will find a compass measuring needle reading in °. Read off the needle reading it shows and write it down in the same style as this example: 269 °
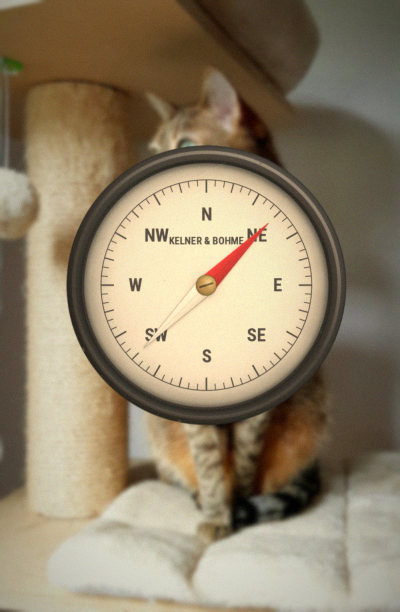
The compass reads 45 °
